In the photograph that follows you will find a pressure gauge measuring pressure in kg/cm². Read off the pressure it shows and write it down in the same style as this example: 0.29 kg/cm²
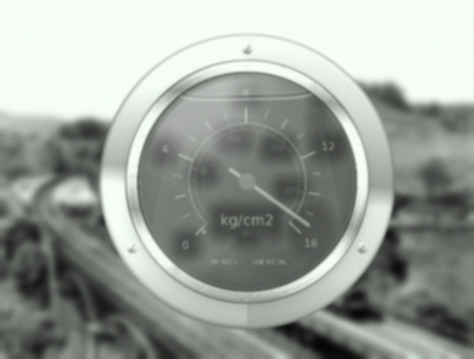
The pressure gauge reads 15.5 kg/cm²
